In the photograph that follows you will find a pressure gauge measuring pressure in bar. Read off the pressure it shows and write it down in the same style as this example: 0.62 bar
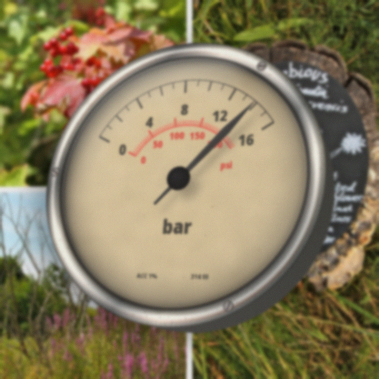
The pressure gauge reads 14 bar
